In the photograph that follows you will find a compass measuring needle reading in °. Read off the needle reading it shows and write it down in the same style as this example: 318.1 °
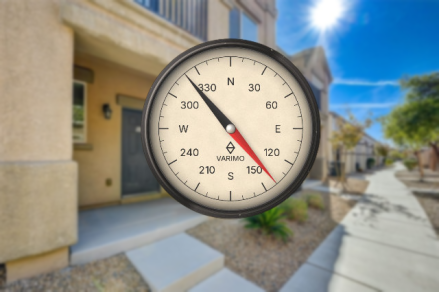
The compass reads 140 °
